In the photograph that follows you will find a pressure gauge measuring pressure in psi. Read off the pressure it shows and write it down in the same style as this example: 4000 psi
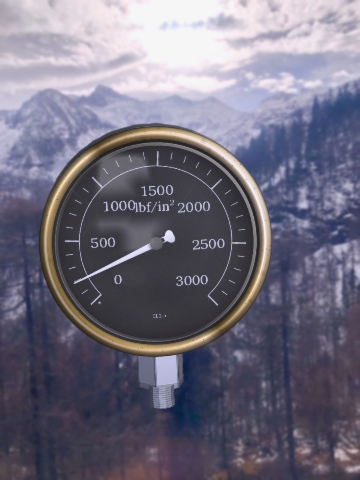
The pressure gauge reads 200 psi
